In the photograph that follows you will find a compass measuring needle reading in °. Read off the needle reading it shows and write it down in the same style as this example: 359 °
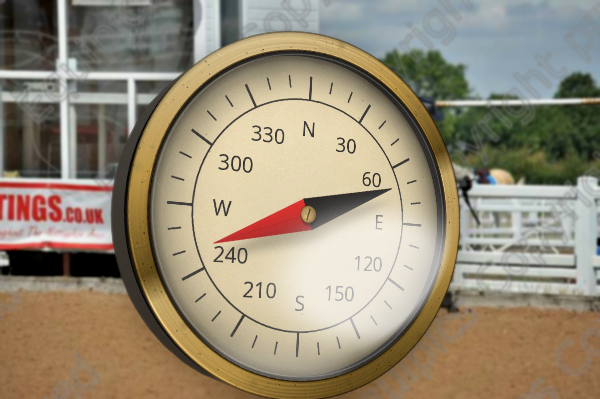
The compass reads 250 °
